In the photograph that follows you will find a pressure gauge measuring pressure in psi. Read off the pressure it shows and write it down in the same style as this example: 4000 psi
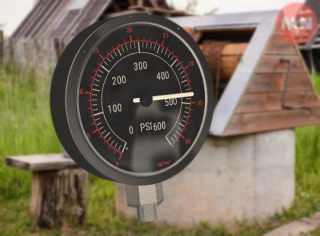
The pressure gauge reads 480 psi
